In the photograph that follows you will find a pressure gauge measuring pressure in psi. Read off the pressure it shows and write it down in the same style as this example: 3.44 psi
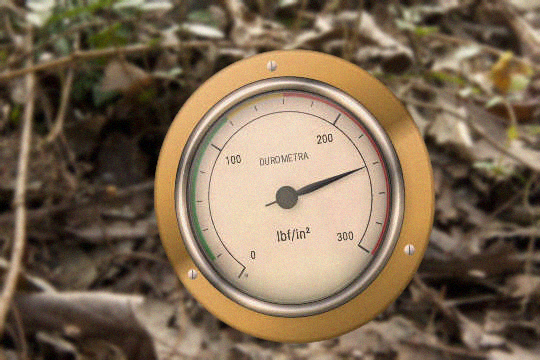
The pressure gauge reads 240 psi
